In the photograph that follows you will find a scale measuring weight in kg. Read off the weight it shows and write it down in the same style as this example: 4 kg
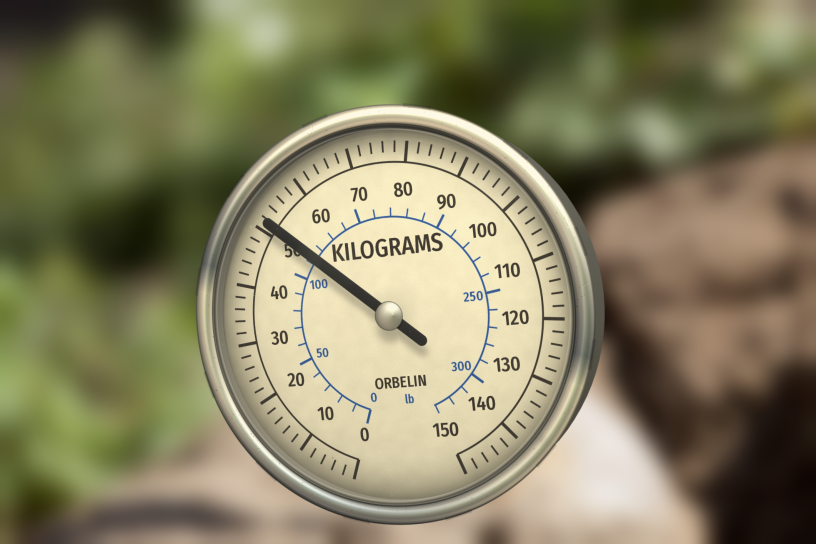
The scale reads 52 kg
